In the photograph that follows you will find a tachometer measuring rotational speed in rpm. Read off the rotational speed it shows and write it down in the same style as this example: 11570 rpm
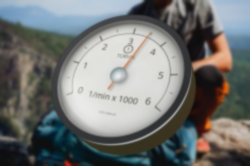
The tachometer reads 3500 rpm
